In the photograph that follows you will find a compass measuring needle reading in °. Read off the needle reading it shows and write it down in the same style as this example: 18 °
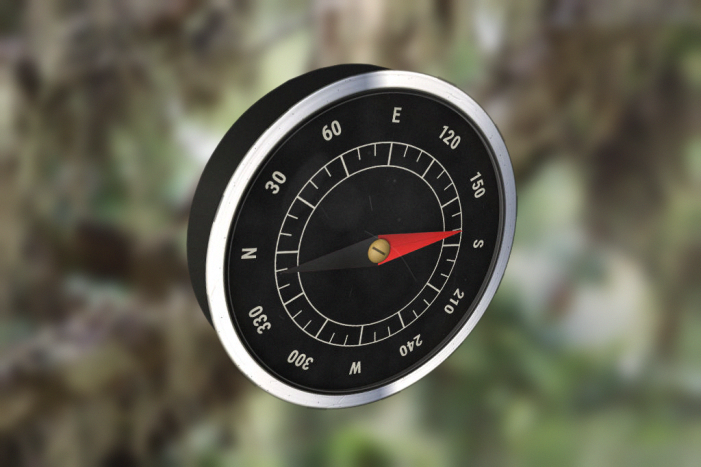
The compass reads 170 °
